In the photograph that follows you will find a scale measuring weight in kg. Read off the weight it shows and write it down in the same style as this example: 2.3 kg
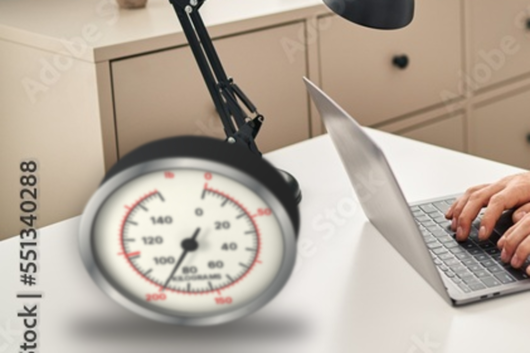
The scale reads 90 kg
